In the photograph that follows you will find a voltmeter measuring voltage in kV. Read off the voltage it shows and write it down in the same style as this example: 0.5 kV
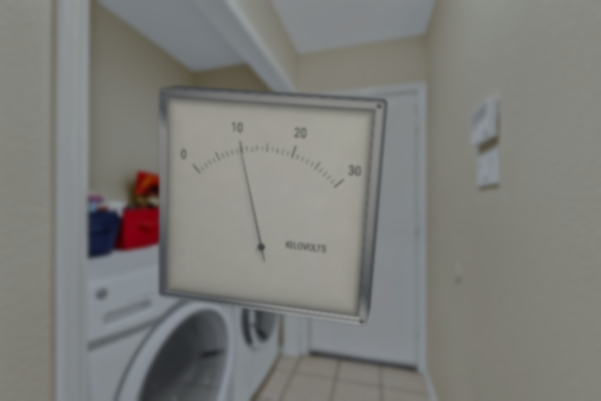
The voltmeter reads 10 kV
